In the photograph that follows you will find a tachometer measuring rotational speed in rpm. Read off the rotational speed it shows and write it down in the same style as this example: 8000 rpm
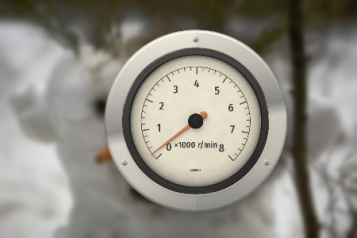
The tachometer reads 200 rpm
